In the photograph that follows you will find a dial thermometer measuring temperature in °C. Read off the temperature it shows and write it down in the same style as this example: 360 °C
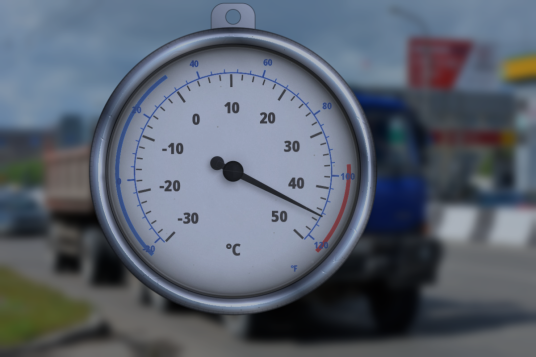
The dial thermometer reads 45 °C
